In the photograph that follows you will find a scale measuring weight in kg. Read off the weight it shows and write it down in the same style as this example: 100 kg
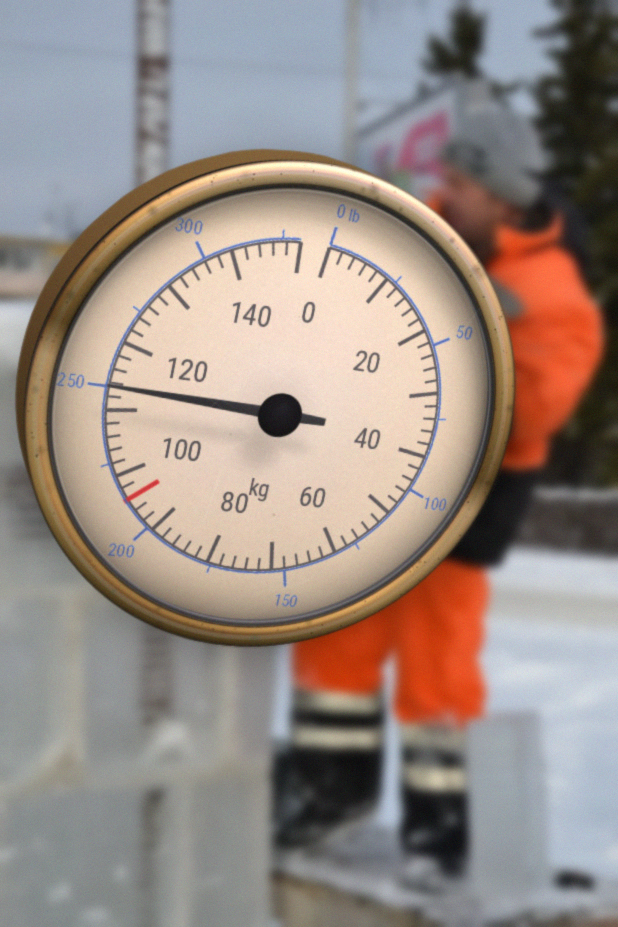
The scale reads 114 kg
